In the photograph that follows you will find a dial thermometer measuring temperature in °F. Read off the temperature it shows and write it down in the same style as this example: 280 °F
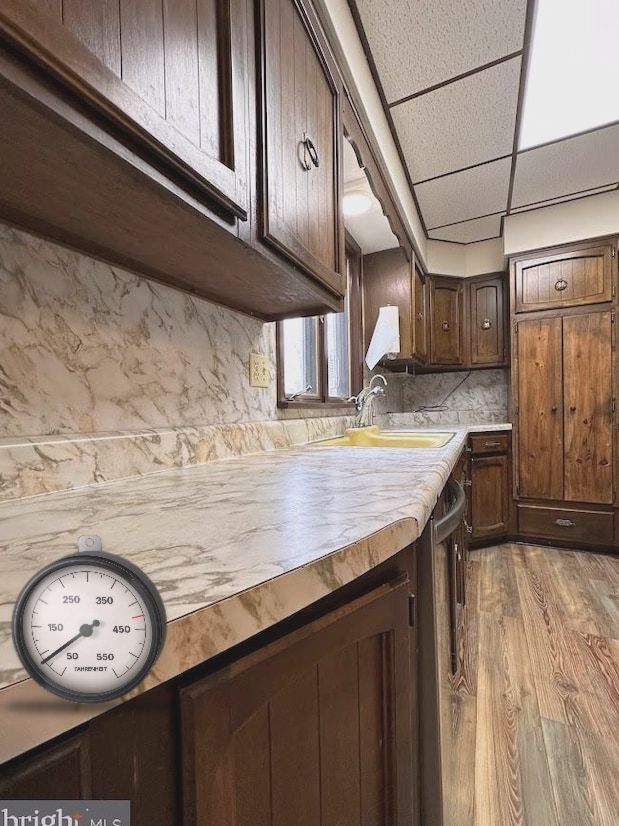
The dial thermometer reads 87.5 °F
